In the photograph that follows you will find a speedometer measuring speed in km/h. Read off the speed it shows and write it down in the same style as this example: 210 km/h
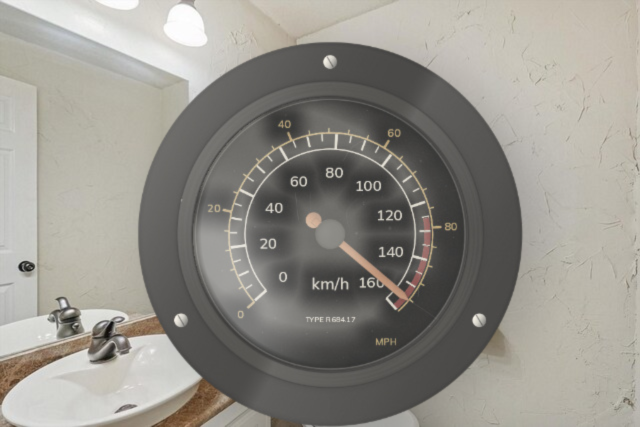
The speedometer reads 155 km/h
